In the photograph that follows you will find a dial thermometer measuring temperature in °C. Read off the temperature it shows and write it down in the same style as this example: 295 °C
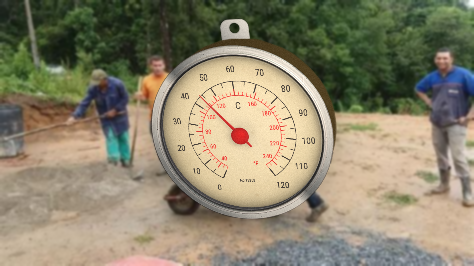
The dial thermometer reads 45 °C
